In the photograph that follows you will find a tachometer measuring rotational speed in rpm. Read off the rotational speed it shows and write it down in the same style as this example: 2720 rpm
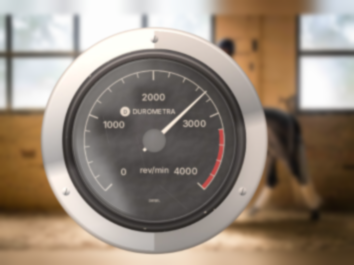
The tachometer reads 2700 rpm
